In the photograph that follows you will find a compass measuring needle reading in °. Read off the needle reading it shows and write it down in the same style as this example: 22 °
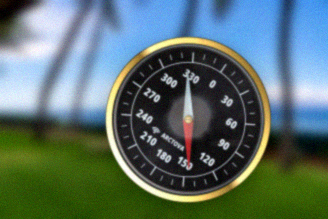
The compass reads 145 °
